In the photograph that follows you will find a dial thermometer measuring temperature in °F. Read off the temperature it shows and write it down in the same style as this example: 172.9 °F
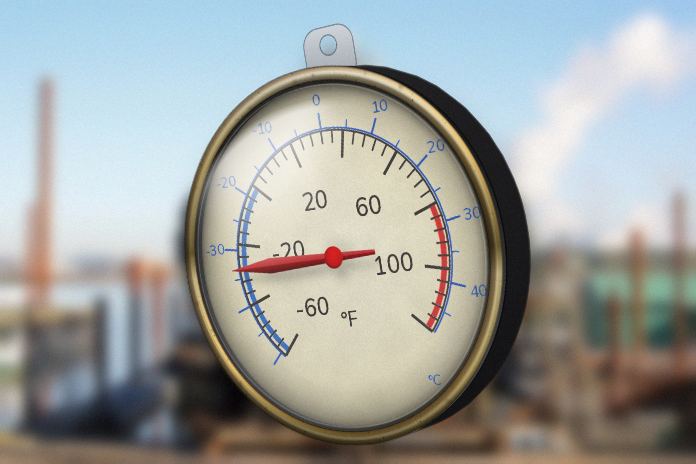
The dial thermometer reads -28 °F
